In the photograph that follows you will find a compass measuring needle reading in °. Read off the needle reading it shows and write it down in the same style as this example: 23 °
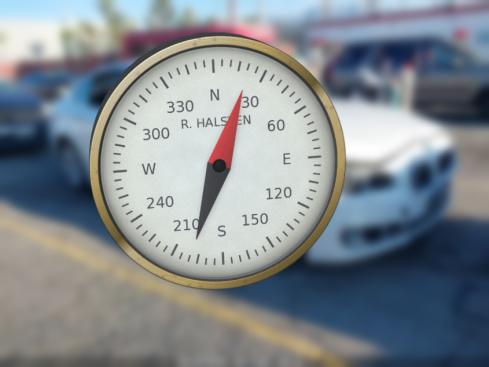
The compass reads 20 °
